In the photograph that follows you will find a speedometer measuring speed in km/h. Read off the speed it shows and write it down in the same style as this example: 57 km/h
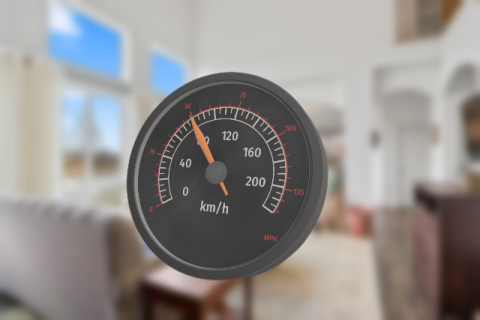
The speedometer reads 80 km/h
